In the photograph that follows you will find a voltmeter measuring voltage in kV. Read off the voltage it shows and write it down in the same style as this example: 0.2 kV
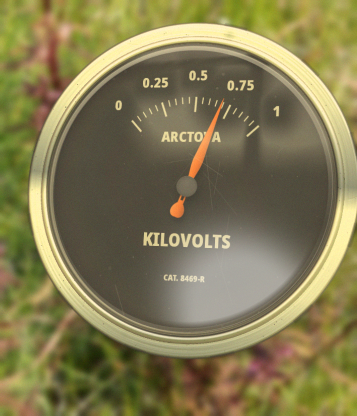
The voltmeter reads 0.7 kV
